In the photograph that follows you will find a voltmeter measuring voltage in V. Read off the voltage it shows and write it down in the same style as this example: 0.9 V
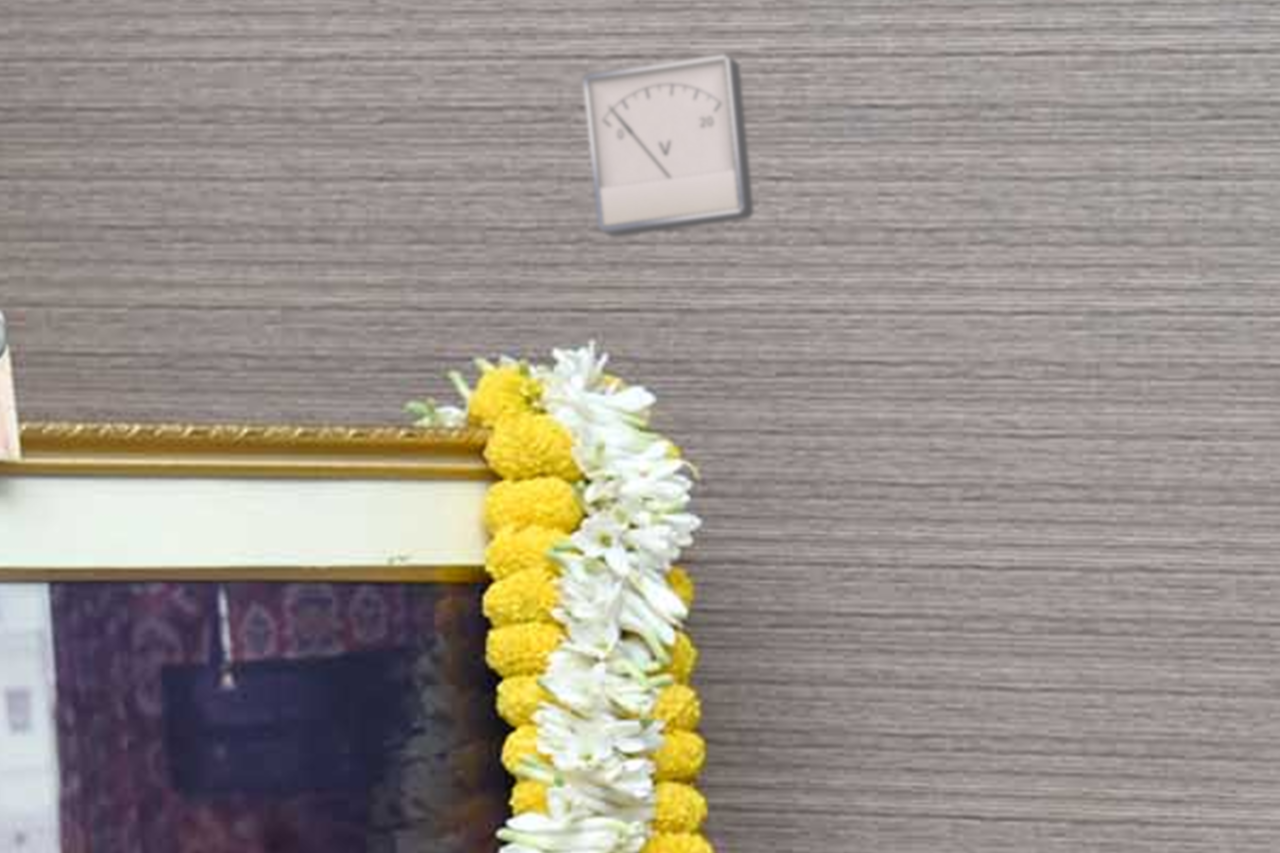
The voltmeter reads 2 V
